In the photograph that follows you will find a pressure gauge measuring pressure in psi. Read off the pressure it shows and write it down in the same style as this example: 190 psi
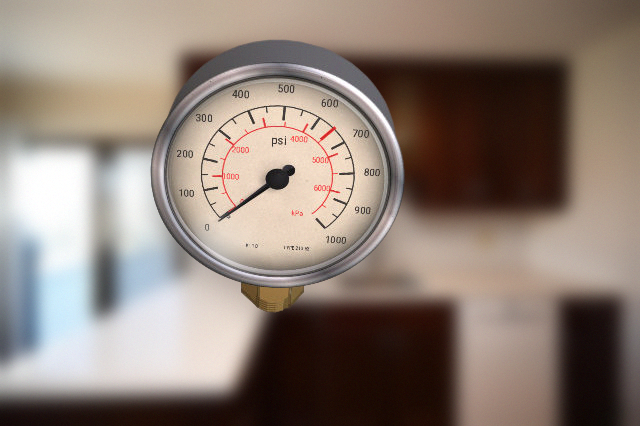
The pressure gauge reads 0 psi
